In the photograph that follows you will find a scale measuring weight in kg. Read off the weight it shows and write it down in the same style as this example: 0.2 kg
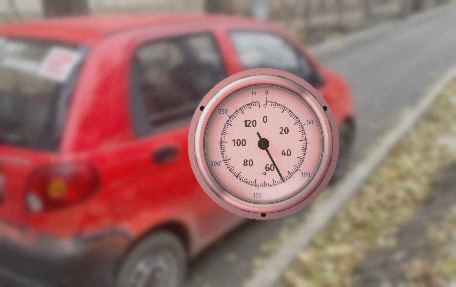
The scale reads 55 kg
